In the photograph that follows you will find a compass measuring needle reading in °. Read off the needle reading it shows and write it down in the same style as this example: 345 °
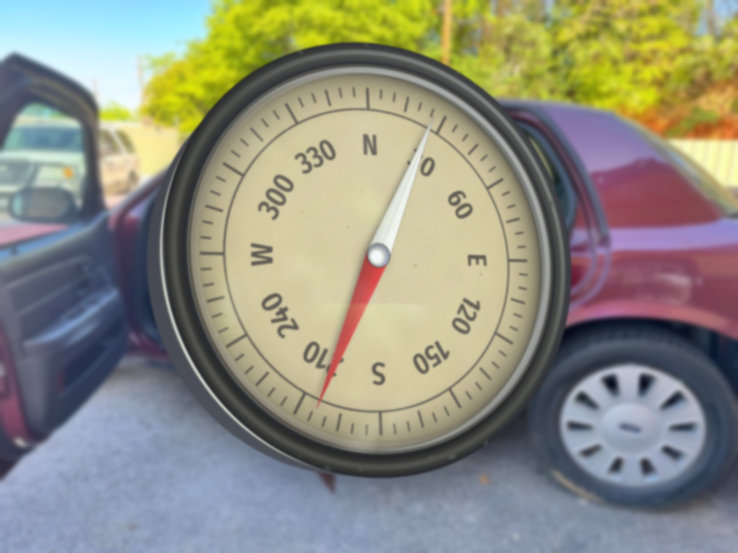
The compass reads 205 °
